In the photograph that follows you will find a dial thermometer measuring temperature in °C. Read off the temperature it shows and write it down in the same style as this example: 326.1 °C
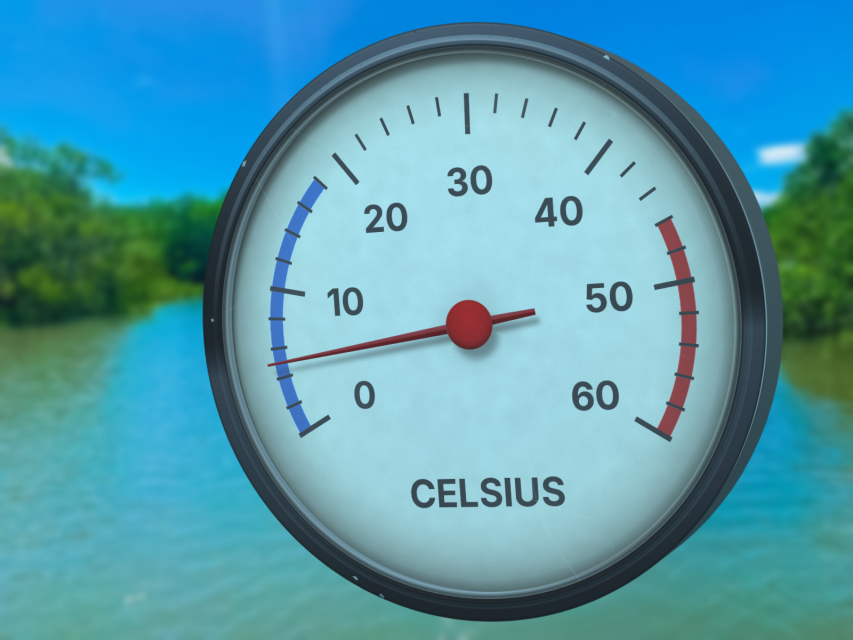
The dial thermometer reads 5 °C
